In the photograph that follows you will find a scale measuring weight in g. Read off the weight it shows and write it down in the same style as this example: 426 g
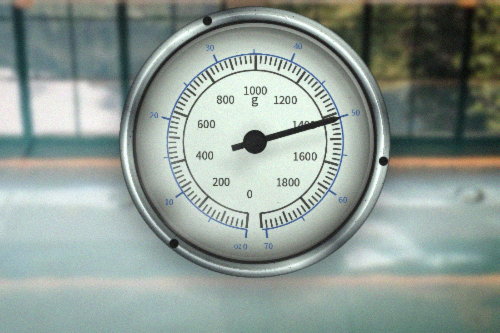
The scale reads 1420 g
